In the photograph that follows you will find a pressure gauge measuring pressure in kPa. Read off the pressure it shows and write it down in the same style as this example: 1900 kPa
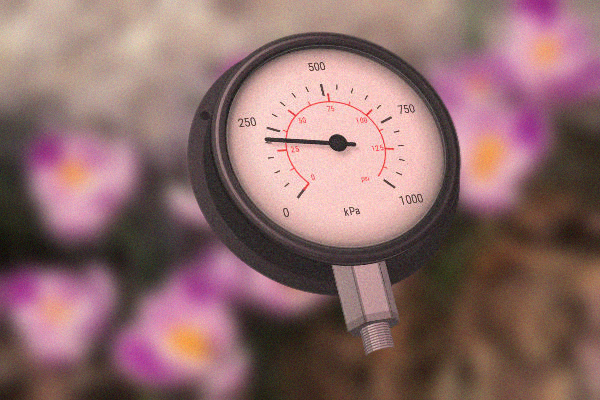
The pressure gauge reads 200 kPa
